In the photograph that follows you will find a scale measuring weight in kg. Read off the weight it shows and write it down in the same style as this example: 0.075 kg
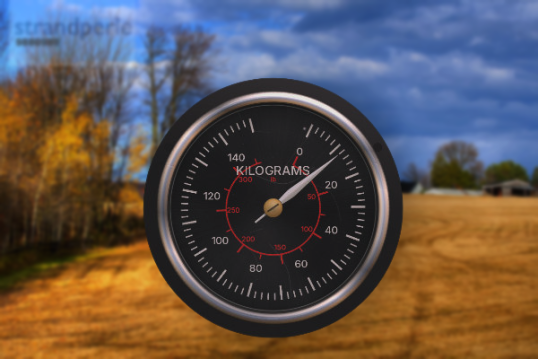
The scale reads 12 kg
